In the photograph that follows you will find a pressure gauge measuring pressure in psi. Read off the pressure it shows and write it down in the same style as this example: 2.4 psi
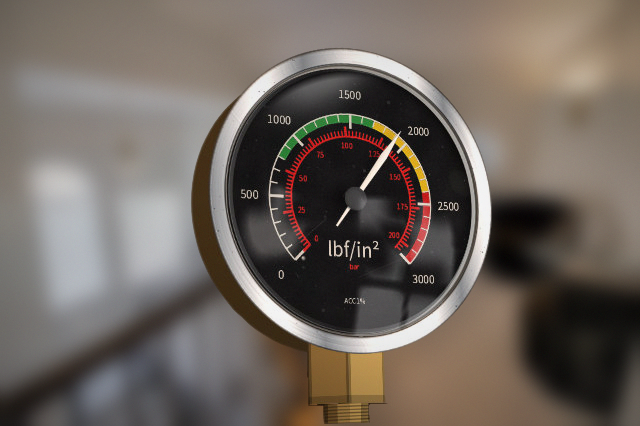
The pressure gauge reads 1900 psi
